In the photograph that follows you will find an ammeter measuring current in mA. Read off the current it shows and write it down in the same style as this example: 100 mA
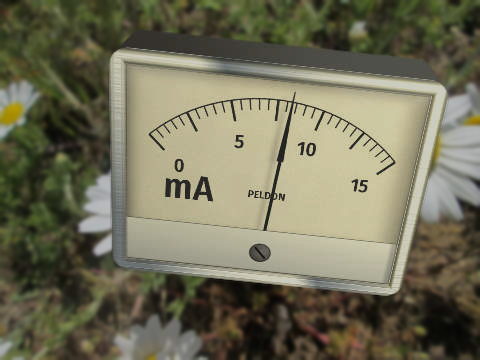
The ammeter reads 8.25 mA
